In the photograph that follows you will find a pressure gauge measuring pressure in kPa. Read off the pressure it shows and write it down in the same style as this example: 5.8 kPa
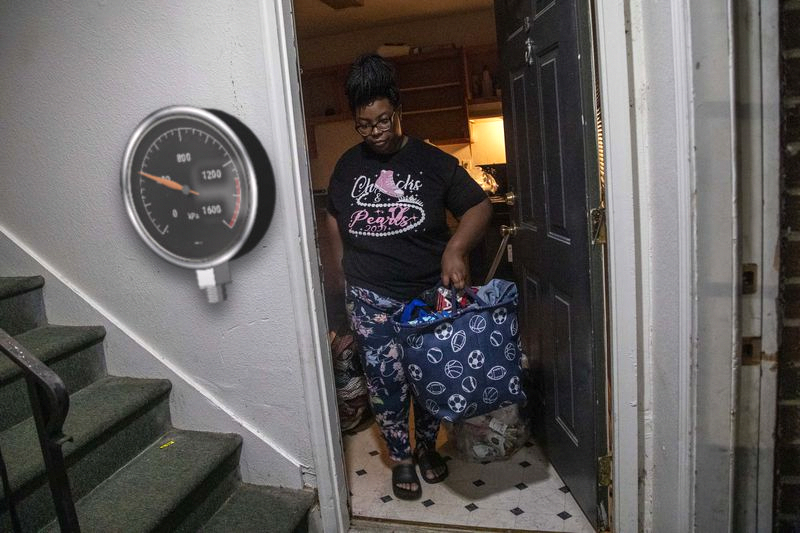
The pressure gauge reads 400 kPa
